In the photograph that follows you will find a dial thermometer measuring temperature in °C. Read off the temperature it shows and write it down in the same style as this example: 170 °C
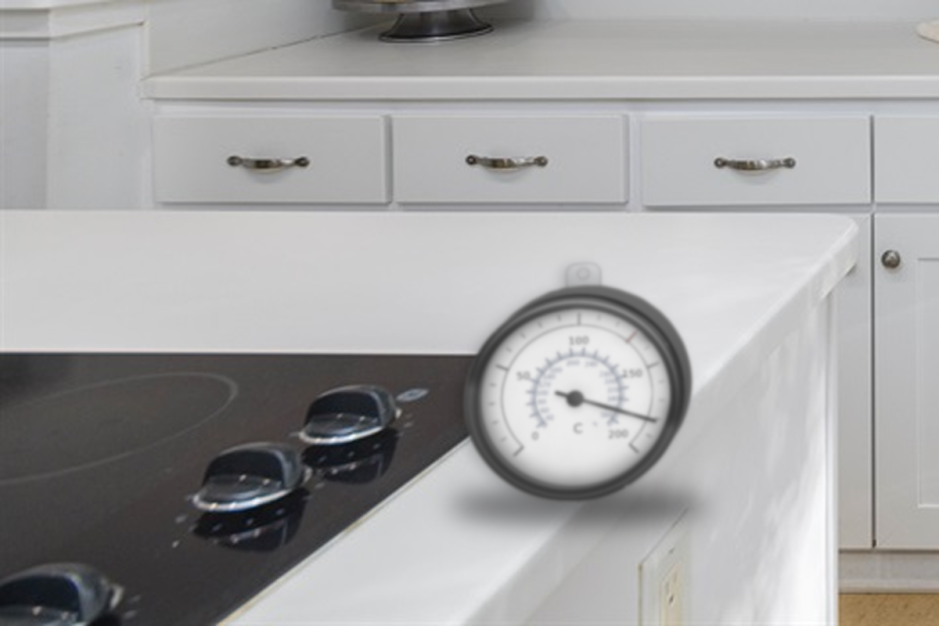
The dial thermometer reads 180 °C
